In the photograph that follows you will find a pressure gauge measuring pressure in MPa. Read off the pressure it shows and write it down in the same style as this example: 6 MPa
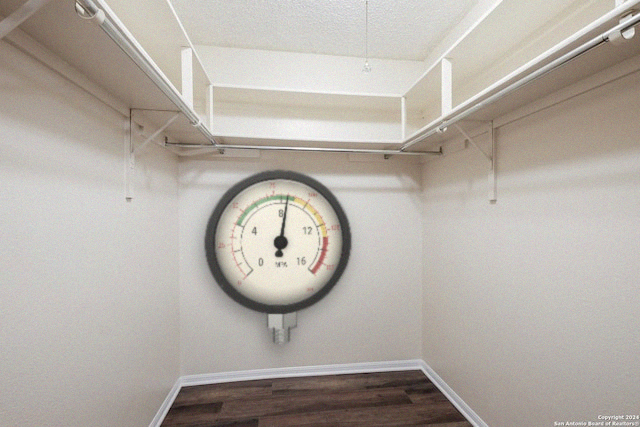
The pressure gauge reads 8.5 MPa
